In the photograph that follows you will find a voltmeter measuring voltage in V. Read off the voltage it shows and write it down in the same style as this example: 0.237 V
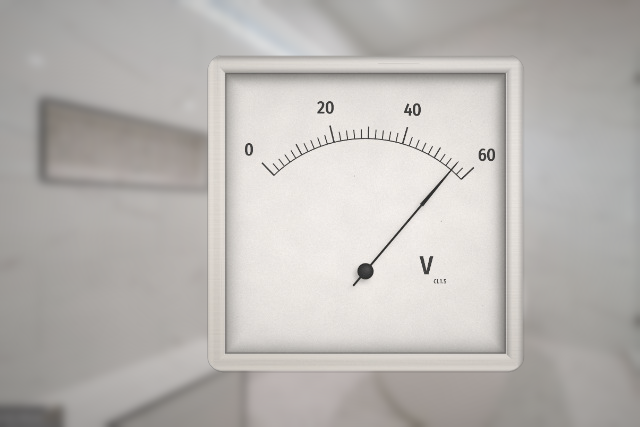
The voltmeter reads 56 V
